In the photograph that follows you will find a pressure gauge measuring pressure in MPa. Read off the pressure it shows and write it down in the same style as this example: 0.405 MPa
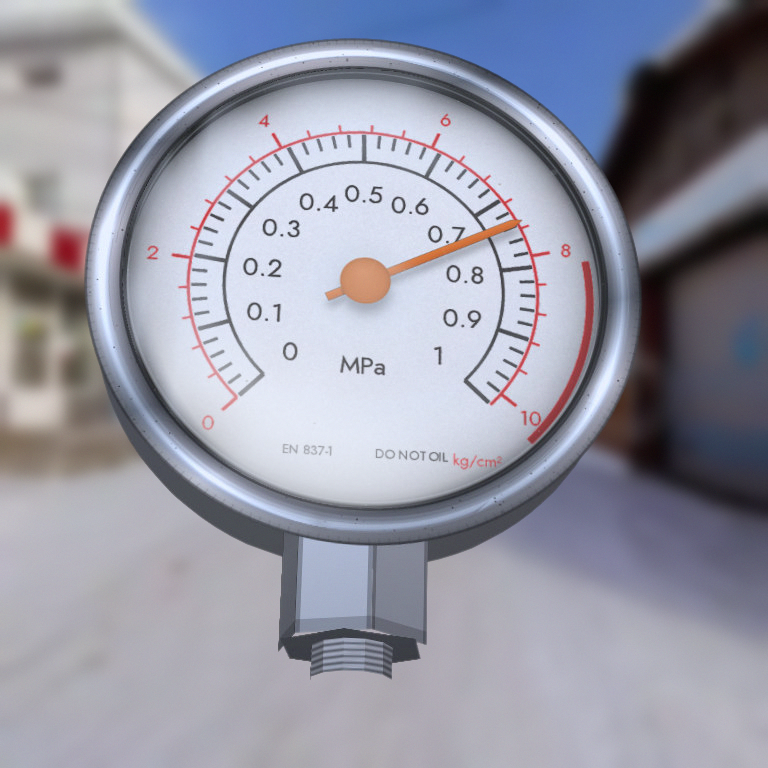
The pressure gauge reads 0.74 MPa
